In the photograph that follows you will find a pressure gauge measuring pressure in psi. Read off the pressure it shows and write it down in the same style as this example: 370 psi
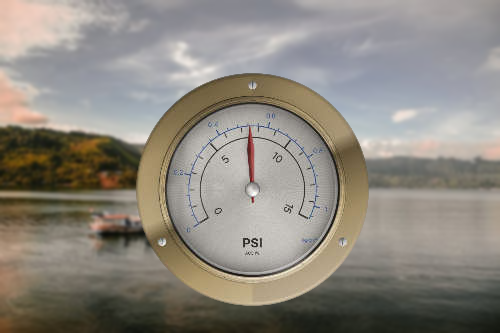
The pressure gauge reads 7.5 psi
